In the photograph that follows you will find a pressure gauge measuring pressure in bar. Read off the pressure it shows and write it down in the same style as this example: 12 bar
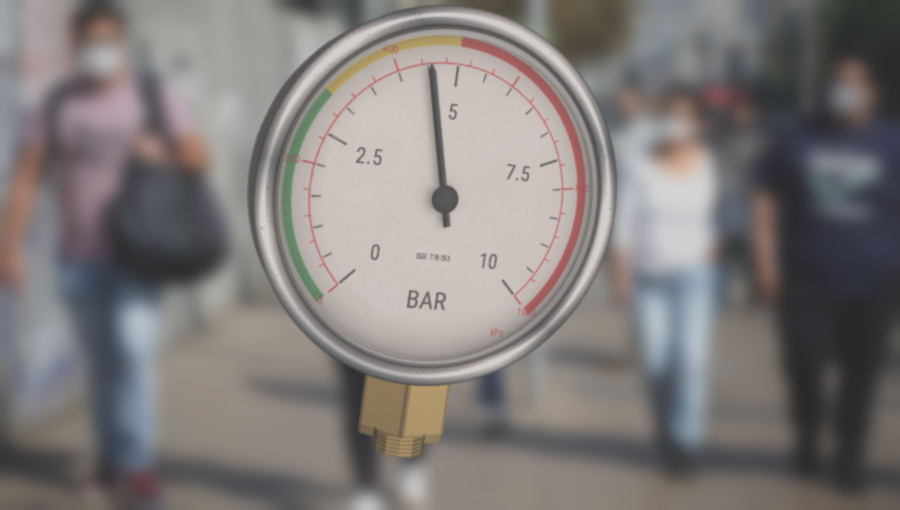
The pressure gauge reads 4.5 bar
